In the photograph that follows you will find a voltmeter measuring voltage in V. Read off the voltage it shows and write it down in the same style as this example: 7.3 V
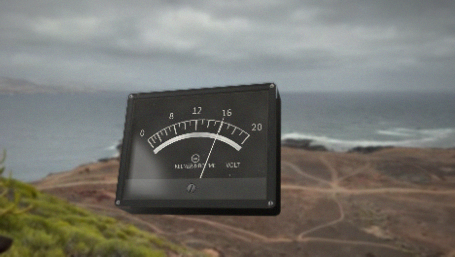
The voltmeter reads 16 V
